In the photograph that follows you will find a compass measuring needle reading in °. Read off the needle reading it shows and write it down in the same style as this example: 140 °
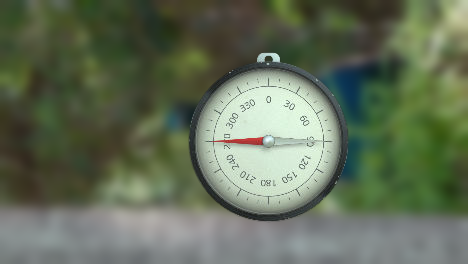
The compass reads 270 °
